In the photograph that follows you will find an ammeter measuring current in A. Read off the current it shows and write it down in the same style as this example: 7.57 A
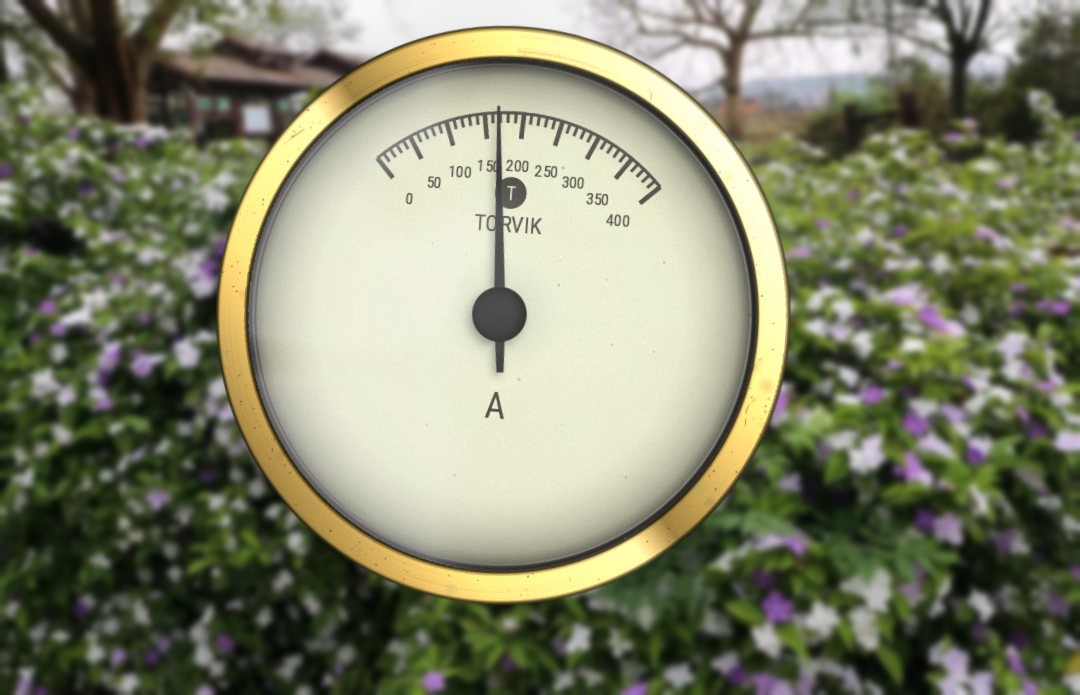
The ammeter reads 170 A
